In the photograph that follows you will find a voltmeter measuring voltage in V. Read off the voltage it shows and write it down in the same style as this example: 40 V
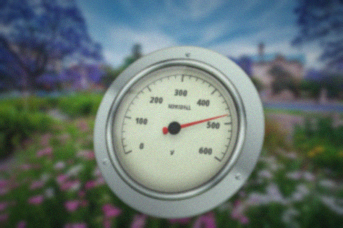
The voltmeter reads 480 V
